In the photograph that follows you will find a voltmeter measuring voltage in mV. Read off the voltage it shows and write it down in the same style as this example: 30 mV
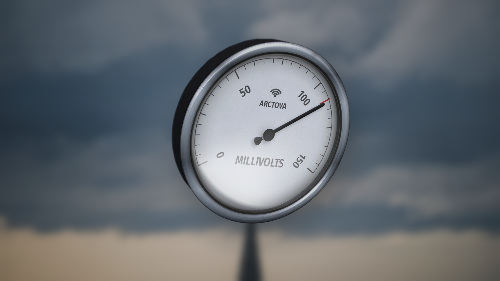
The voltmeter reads 110 mV
